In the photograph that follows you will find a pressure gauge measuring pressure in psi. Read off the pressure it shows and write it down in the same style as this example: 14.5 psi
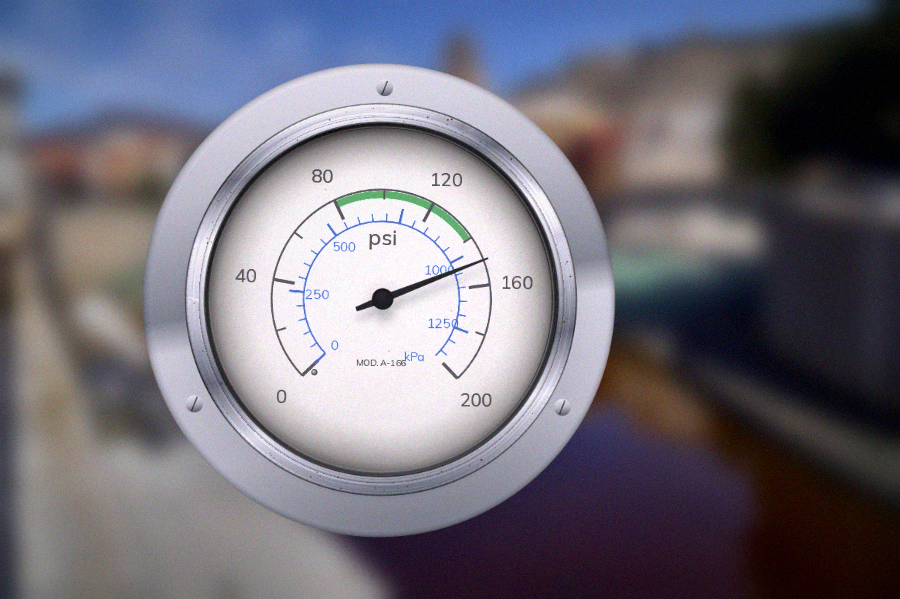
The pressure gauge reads 150 psi
